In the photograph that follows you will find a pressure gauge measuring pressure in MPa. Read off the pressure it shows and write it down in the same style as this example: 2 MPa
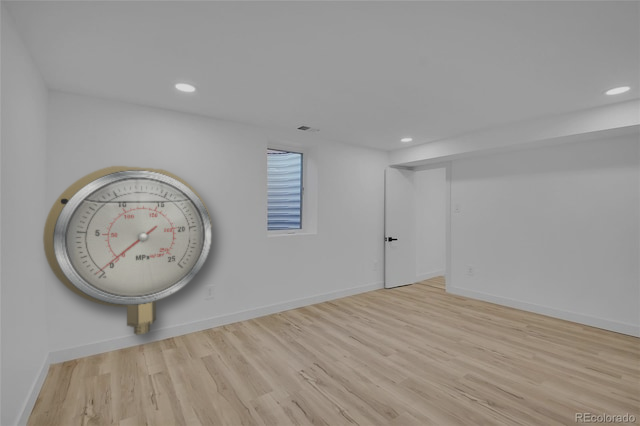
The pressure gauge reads 0.5 MPa
